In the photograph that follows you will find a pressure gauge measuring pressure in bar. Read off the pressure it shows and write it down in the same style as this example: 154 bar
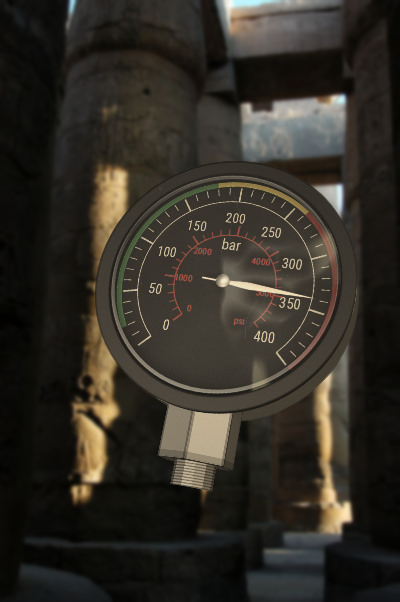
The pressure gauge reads 340 bar
